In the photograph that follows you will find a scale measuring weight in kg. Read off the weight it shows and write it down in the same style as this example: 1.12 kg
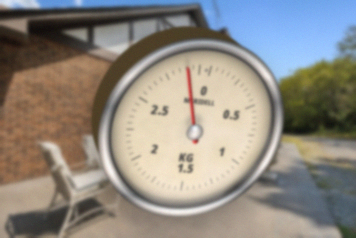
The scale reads 2.9 kg
